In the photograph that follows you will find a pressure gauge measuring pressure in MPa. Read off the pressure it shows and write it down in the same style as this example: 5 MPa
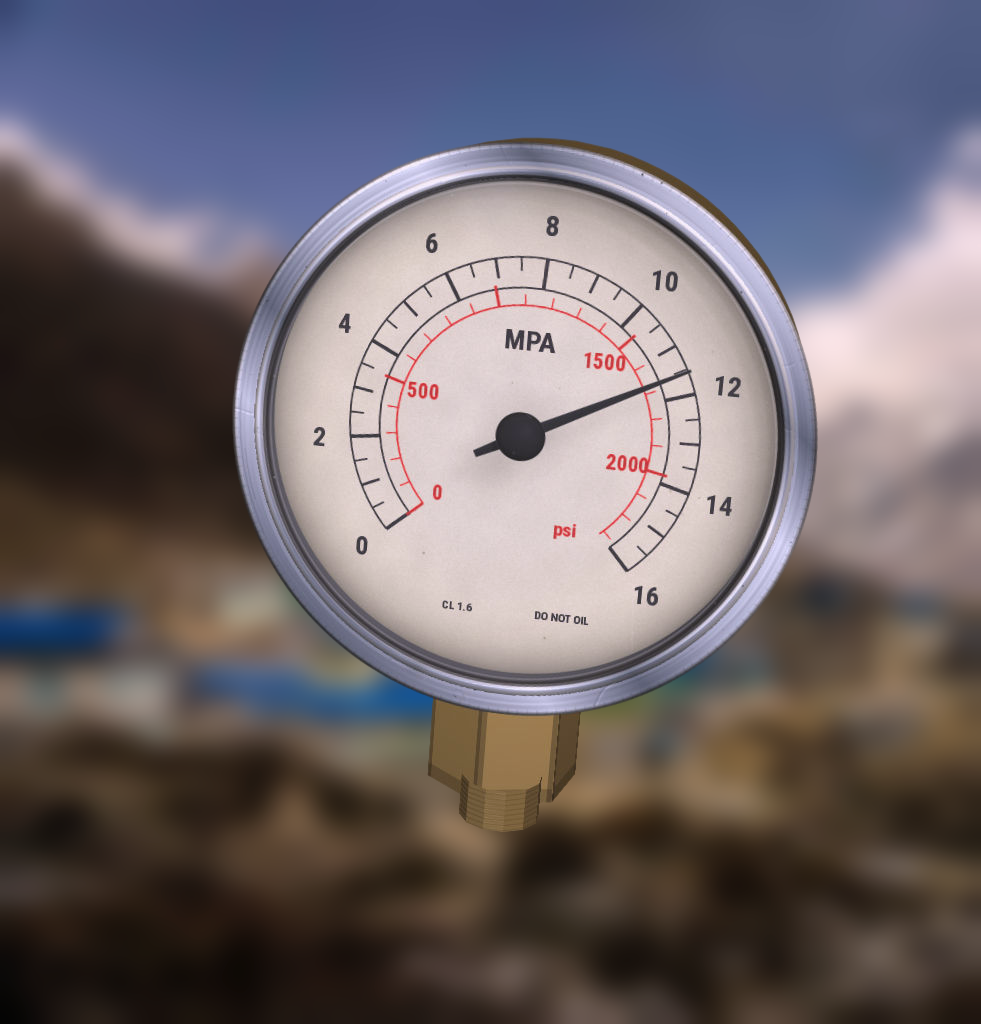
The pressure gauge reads 11.5 MPa
